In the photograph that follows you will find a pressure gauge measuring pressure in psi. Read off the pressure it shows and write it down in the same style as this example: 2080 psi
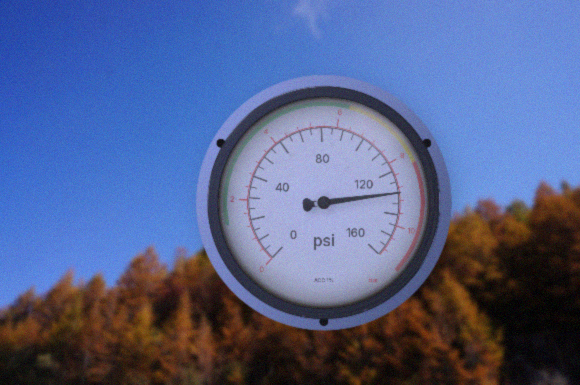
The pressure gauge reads 130 psi
